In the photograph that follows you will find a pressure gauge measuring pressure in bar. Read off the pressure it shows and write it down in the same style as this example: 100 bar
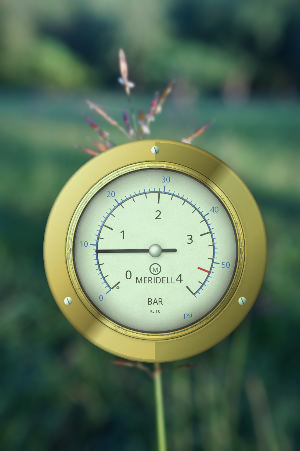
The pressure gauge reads 0.6 bar
